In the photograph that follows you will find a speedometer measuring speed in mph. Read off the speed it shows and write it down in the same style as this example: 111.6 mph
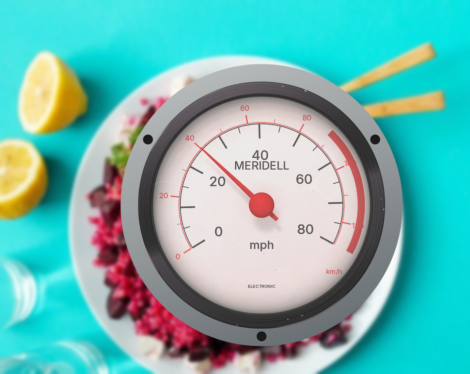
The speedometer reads 25 mph
